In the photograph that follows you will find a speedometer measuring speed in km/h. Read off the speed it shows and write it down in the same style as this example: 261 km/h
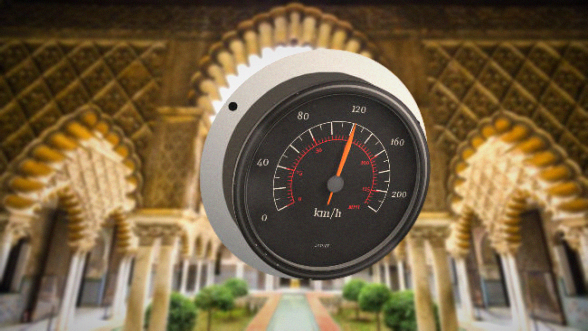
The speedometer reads 120 km/h
